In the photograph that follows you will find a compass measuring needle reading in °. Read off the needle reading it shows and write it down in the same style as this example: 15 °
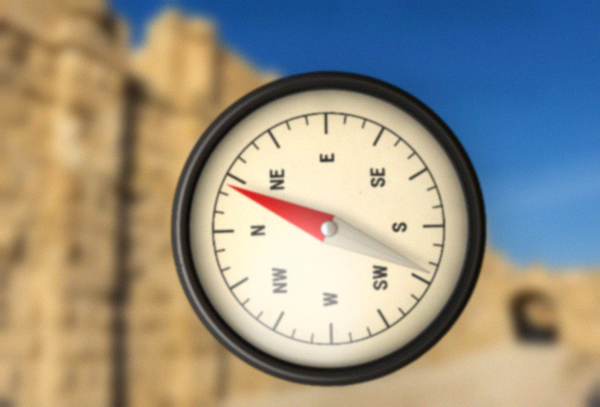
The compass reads 25 °
